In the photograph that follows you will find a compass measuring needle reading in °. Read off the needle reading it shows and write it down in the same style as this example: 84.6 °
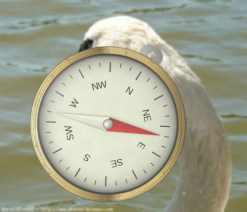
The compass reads 70 °
